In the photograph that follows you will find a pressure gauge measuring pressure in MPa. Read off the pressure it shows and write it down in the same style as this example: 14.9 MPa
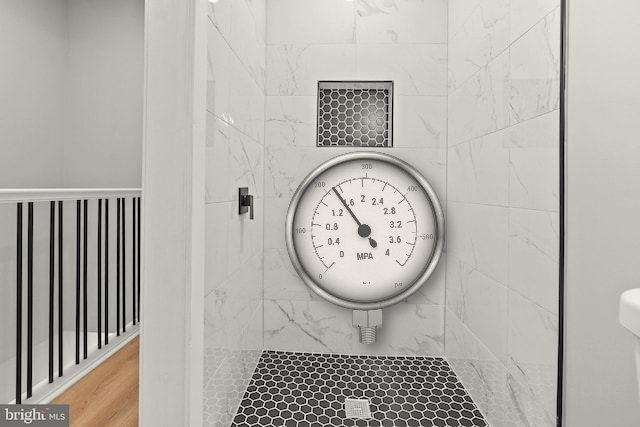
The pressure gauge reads 1.5 MPa
